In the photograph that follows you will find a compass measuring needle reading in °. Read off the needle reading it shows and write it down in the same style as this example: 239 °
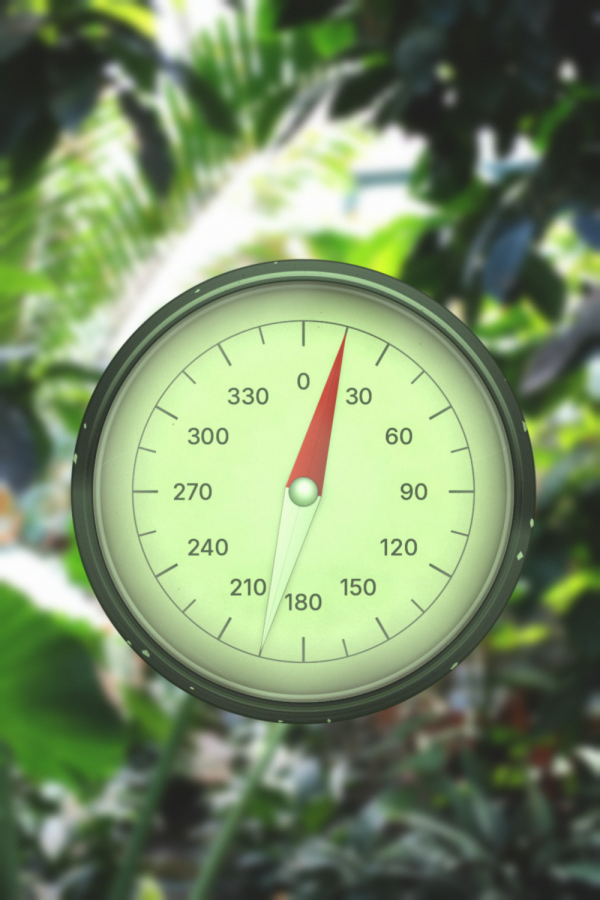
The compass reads 15 °
